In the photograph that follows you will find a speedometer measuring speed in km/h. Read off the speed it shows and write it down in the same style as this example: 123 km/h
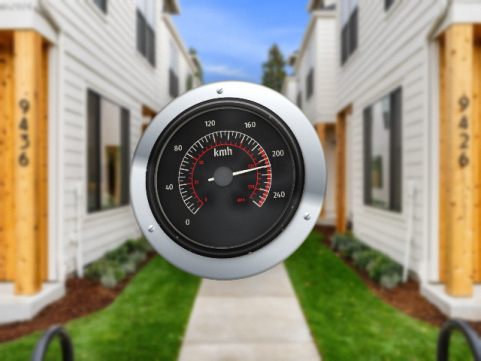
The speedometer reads 210 km/h
